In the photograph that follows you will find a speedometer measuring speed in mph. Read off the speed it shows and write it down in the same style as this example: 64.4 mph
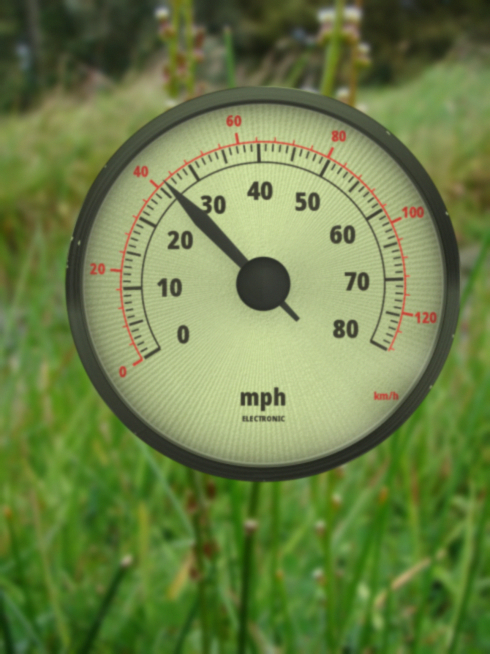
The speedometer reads 26 mph
